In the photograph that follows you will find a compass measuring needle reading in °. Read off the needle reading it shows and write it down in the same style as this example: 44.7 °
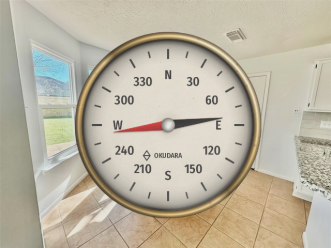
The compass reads 262.5 °
